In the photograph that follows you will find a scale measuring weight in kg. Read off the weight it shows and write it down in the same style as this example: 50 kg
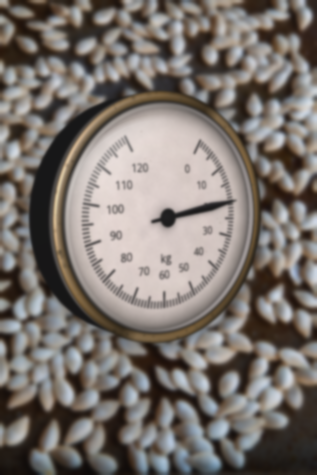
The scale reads 20 kg
